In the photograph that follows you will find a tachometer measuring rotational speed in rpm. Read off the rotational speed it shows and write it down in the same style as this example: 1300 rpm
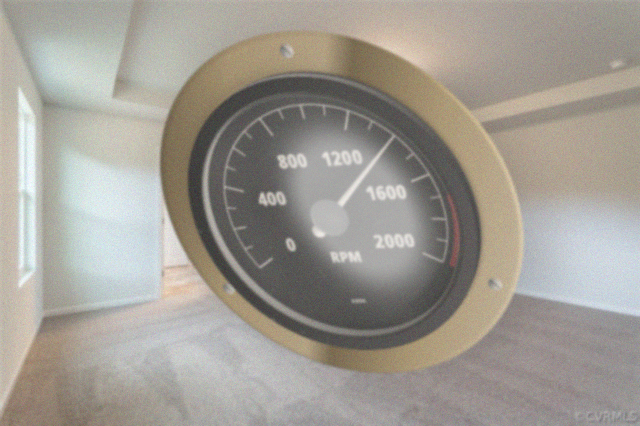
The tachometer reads 1400 rpm
